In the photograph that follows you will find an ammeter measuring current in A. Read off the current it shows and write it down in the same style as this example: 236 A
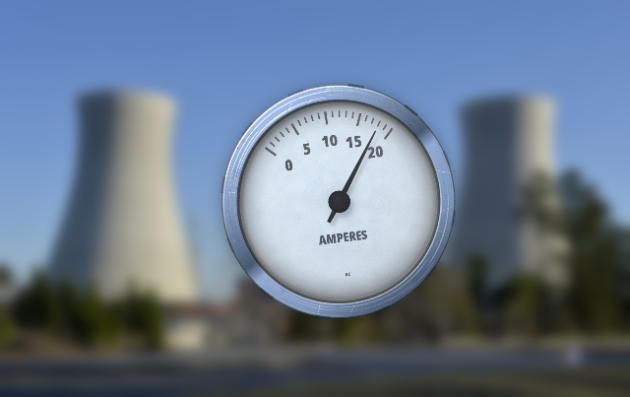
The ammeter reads 18 A
